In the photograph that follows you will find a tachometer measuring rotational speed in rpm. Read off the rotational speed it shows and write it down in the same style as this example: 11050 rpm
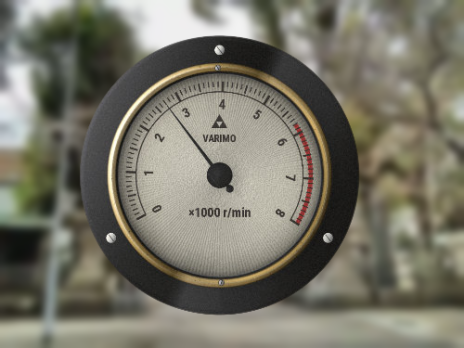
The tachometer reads 2700 rpm
